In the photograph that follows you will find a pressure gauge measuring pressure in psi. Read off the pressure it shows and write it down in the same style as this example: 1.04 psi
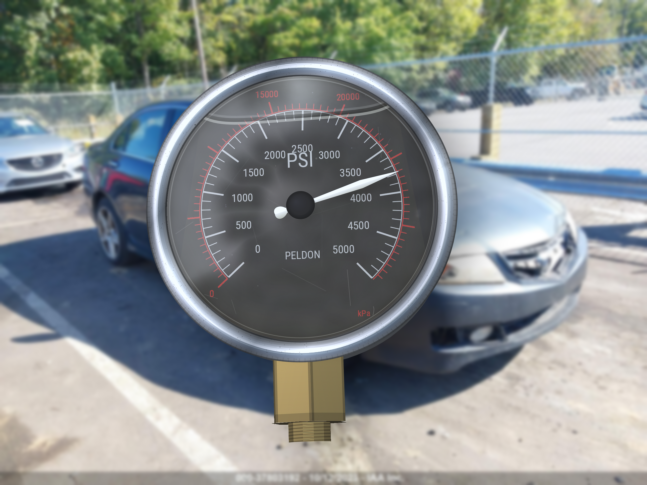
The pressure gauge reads 3800 psi
